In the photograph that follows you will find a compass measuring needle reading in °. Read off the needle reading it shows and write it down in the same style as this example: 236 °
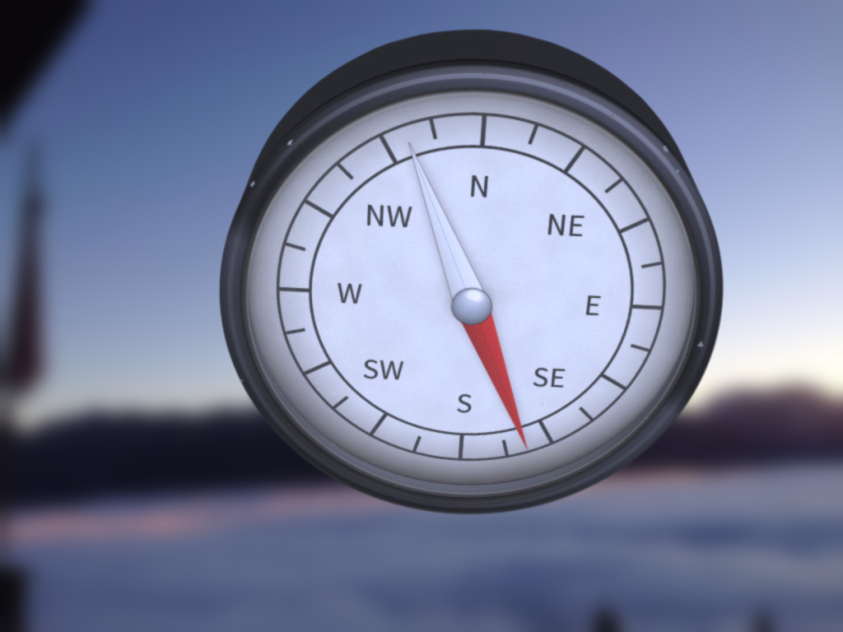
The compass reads 157.5 °
